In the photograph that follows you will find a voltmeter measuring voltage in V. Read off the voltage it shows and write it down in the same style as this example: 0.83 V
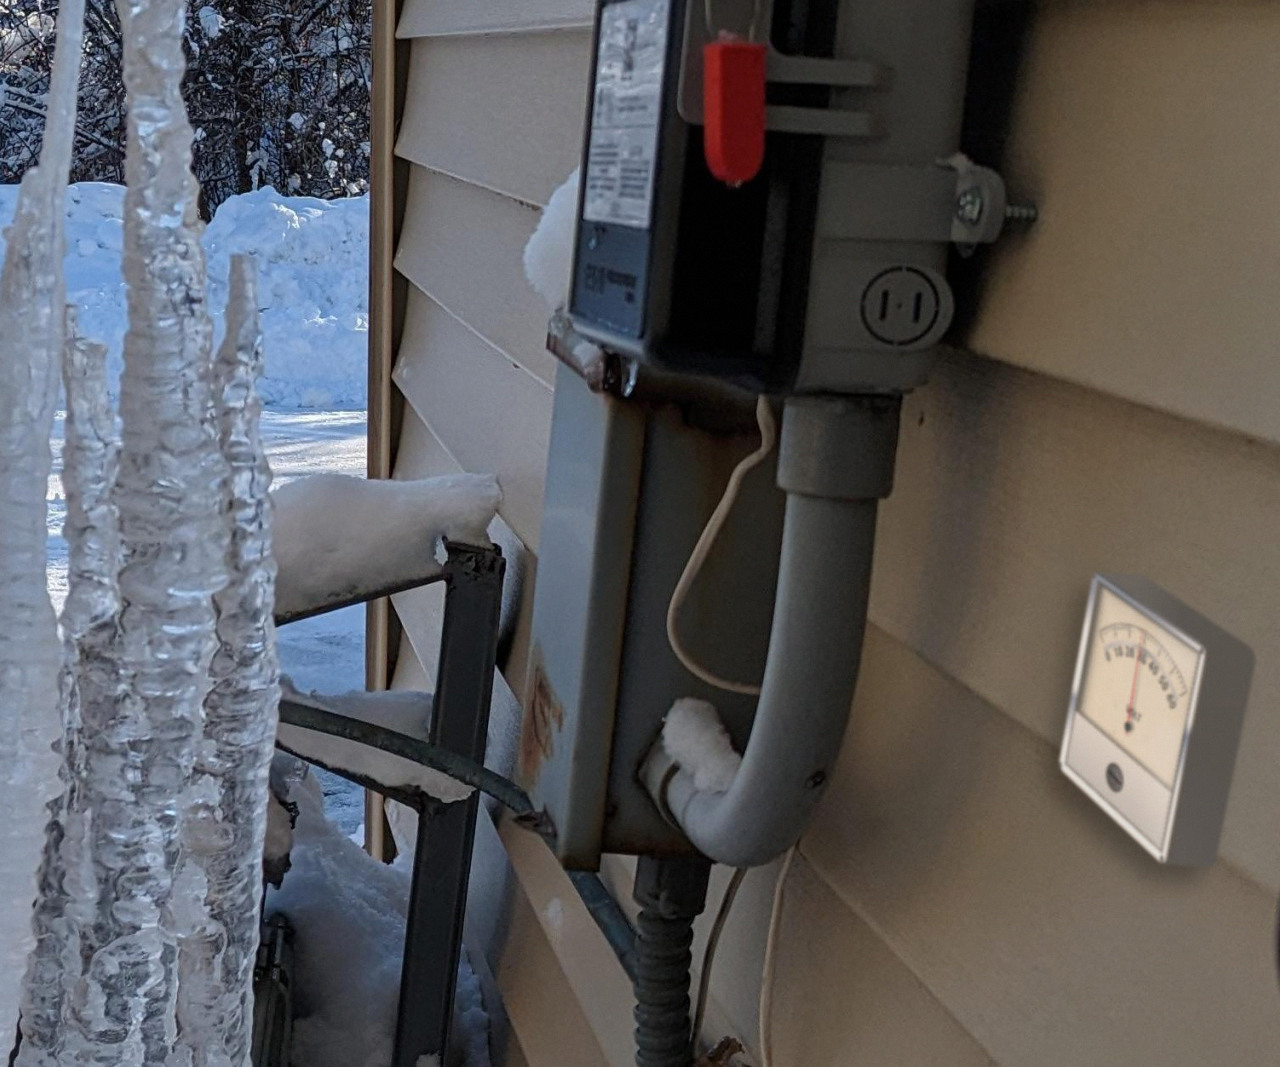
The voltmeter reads 30 V
